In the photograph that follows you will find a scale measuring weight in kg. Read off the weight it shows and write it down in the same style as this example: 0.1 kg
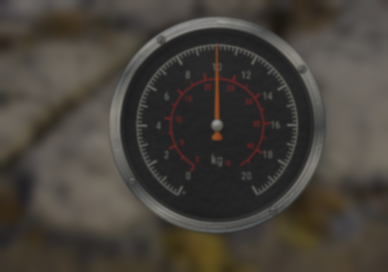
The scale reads 10 kg
